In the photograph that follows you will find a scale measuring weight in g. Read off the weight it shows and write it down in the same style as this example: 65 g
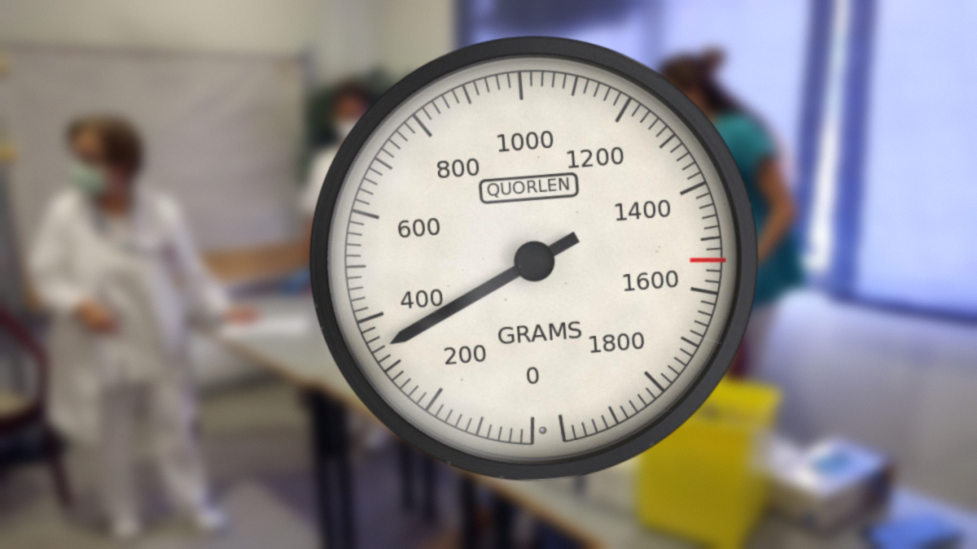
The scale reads 340 g
